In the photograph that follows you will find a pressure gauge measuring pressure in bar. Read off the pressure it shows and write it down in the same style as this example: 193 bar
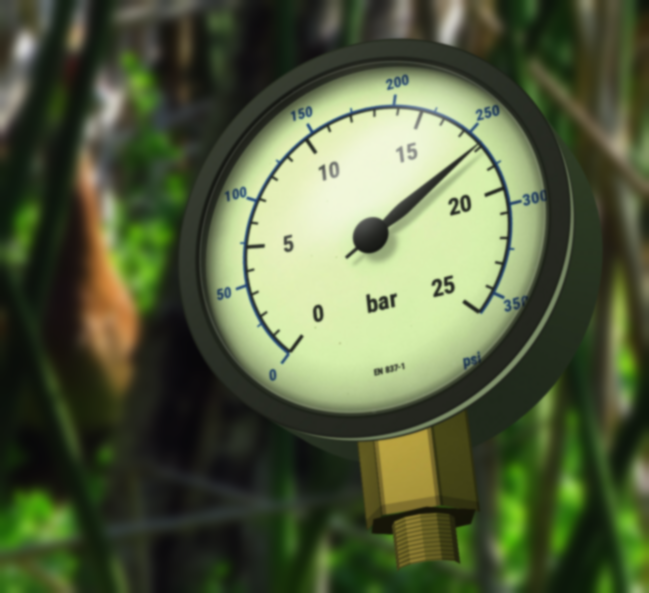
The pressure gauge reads 18 bar
